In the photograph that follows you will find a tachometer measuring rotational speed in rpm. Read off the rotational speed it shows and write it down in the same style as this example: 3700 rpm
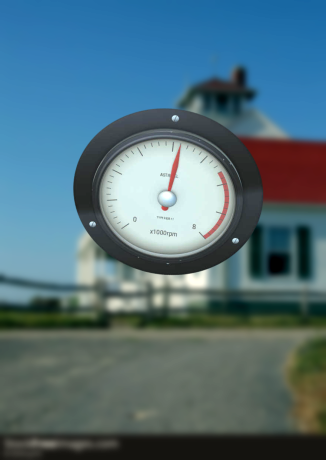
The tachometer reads 4200 rpm
